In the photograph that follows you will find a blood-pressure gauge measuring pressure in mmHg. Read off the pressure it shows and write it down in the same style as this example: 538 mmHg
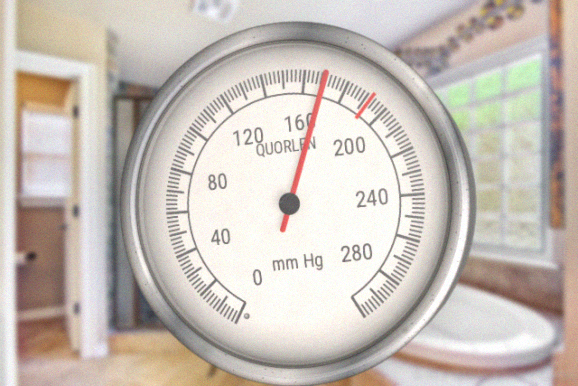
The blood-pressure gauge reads 170 mmHg
